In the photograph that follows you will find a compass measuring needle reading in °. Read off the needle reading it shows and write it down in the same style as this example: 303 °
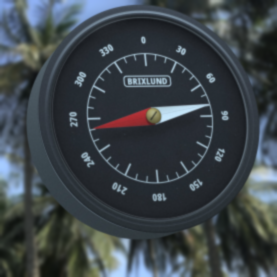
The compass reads 260 °
